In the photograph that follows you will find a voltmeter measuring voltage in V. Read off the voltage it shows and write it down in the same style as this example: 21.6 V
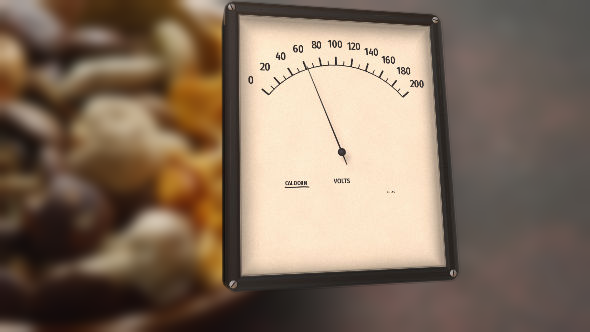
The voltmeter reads 60 V
